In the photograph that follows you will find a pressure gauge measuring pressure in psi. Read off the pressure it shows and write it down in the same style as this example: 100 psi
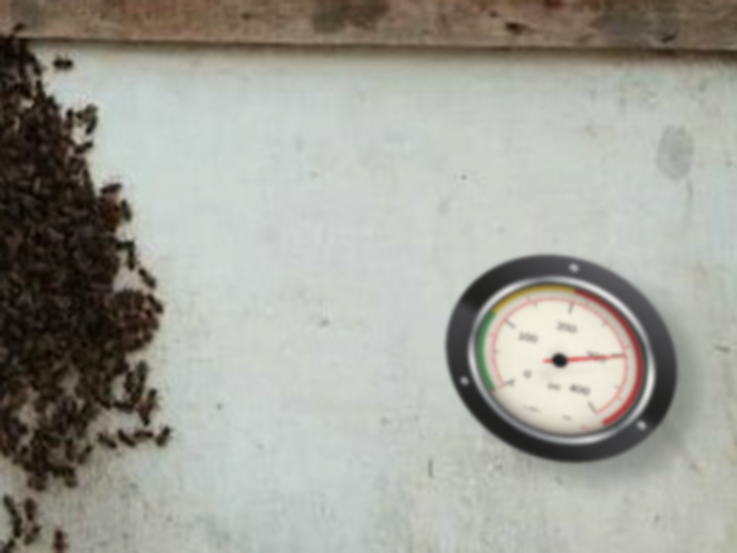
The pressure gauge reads 300 psi
